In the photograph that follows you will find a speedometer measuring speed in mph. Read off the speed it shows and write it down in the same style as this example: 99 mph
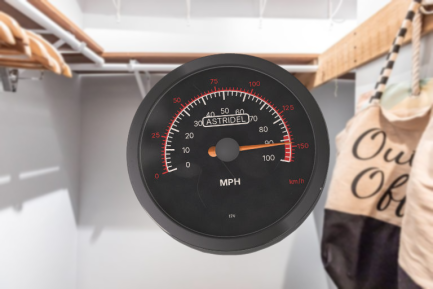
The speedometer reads 92 mph
